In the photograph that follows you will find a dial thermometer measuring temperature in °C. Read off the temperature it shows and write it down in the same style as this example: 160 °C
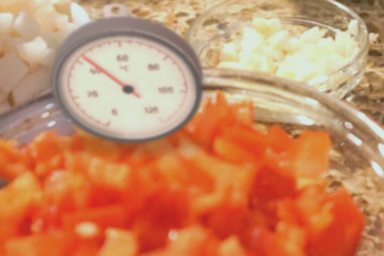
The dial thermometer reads 44 °C
